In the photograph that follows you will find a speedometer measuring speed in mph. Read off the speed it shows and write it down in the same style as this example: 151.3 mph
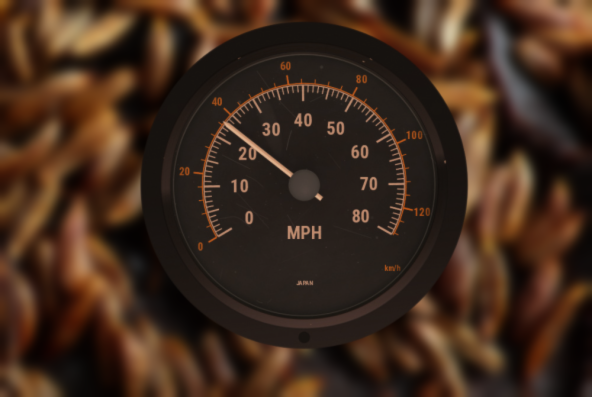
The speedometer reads 23 mph
